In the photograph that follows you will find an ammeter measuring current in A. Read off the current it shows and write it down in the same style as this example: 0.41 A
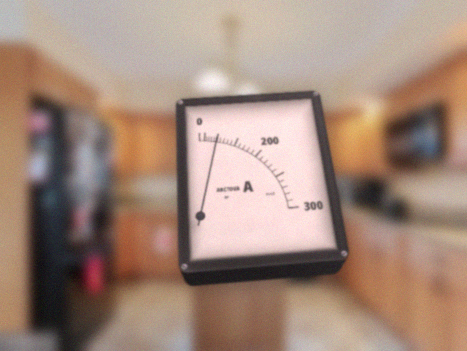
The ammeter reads 100 A
